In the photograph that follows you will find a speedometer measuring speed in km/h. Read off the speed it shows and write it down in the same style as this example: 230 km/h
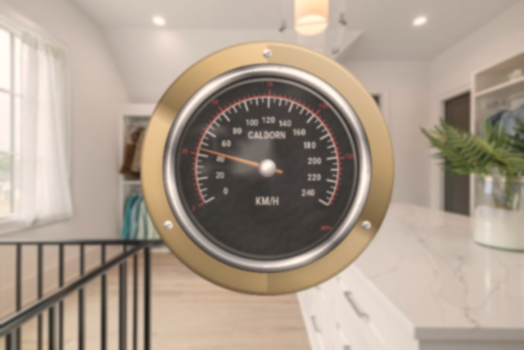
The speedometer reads 45 km/h
